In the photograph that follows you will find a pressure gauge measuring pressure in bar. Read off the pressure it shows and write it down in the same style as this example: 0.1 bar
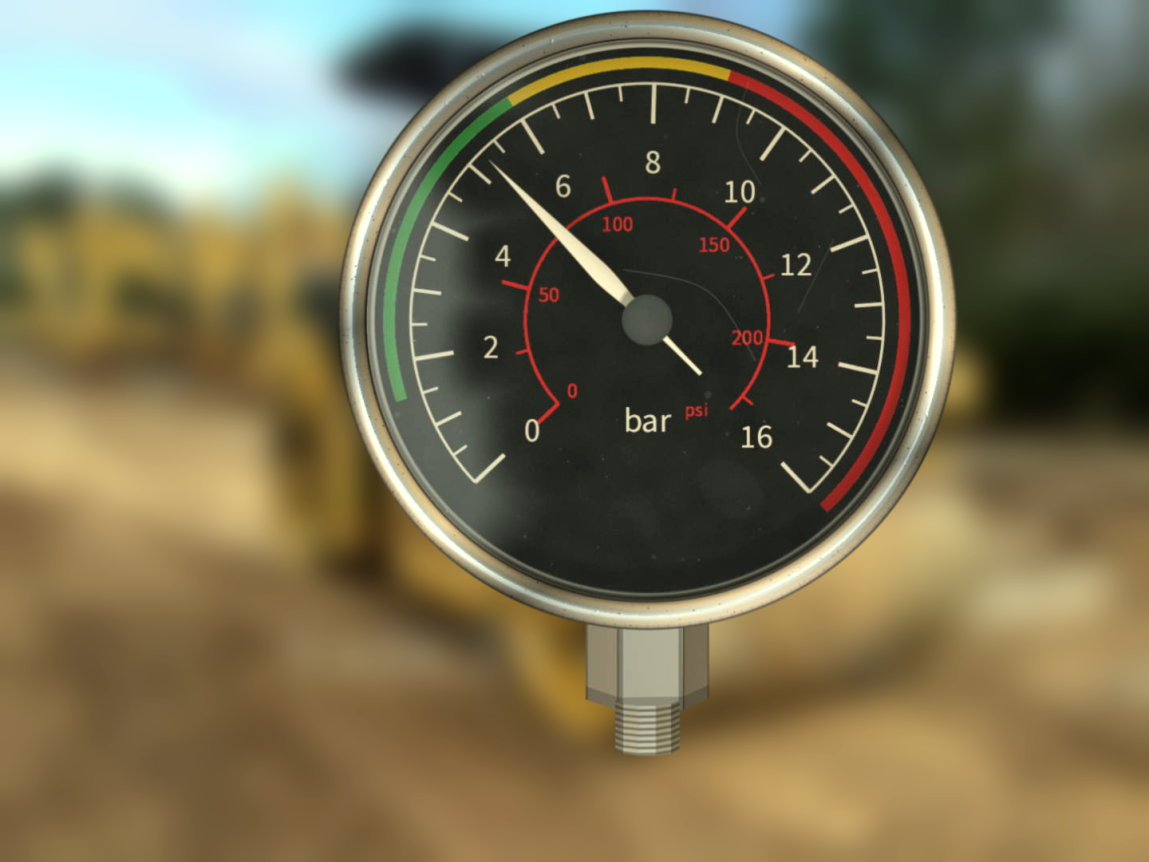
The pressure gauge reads 5.25 bar
